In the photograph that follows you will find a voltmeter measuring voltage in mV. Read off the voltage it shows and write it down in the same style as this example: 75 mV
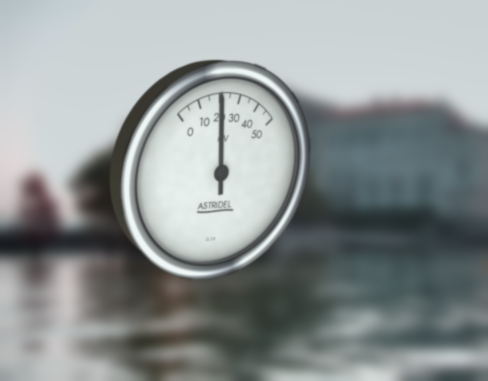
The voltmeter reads 20 mV
